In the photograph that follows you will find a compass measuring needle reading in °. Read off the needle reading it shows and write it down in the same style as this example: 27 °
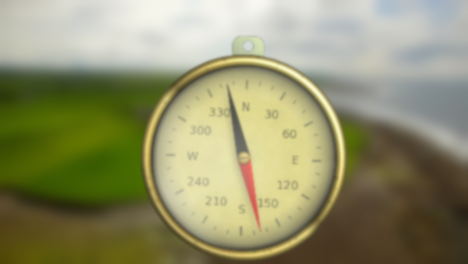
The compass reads 165 °
